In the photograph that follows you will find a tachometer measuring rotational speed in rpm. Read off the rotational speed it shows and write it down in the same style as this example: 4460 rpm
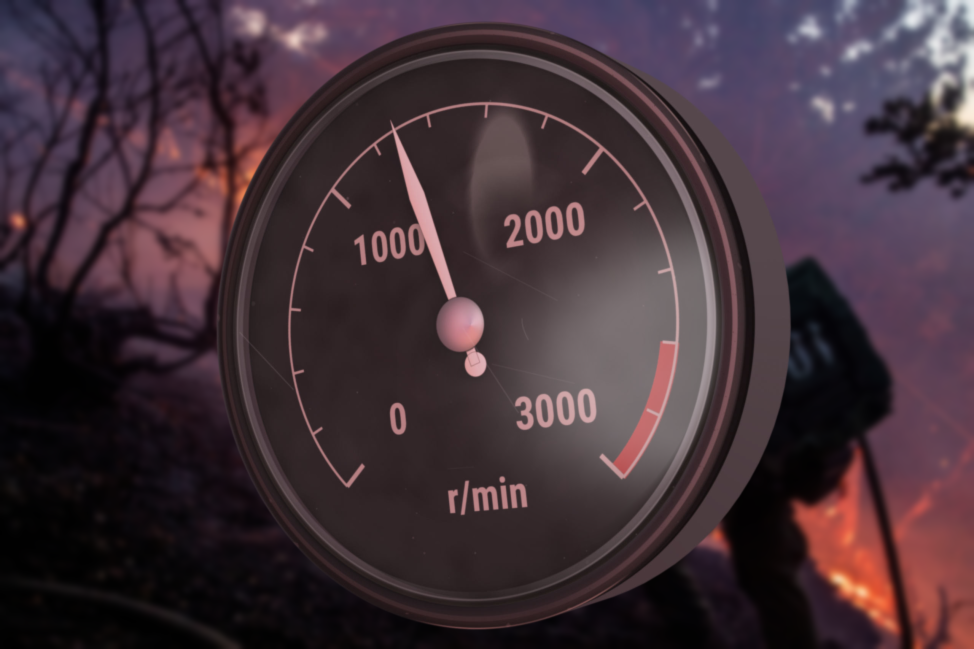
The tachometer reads 1300 rpm
